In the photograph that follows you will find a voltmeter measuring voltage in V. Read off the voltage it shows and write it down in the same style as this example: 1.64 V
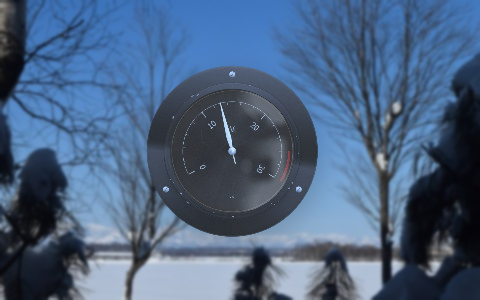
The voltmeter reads 13 V
